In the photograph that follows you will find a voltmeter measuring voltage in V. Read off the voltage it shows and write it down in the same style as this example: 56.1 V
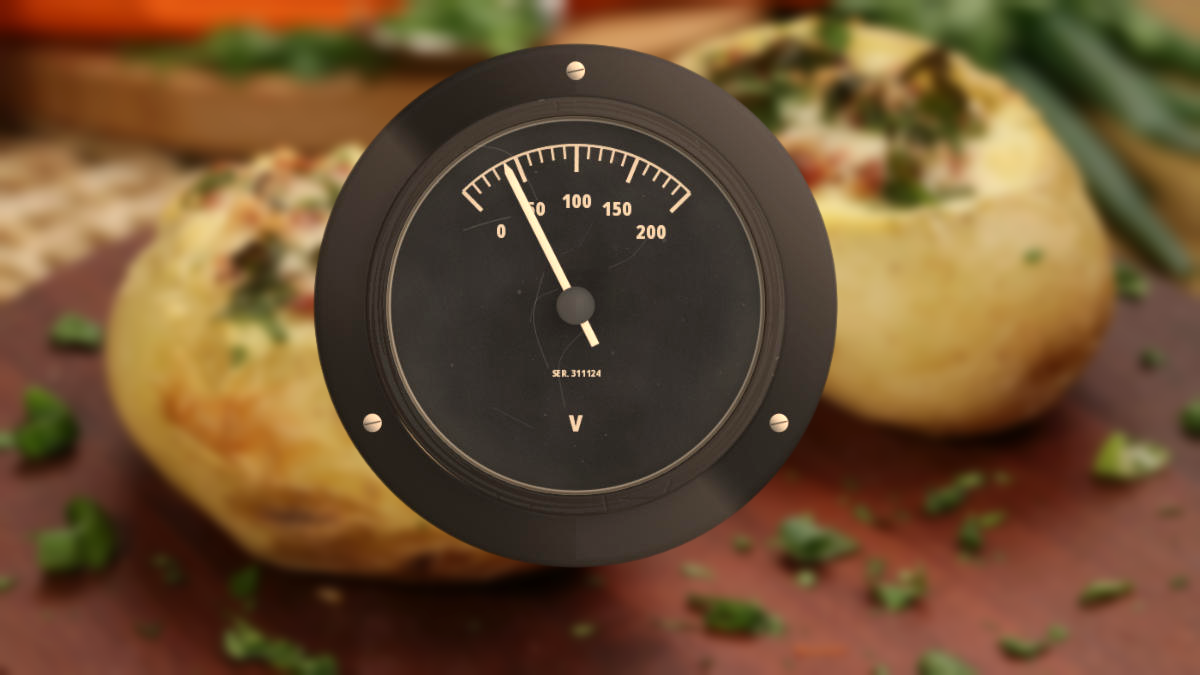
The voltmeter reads 40 V
